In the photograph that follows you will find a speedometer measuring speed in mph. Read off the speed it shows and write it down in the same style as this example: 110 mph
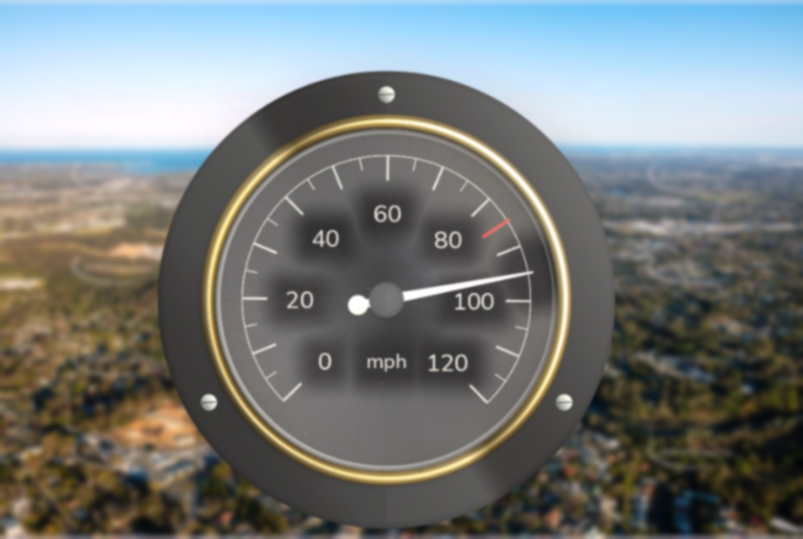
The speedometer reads 95 mph
